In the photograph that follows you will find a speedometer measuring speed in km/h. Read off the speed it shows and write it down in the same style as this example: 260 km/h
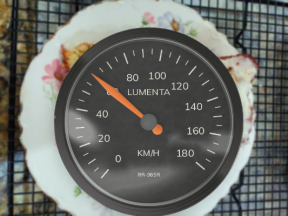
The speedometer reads 60 km/h
